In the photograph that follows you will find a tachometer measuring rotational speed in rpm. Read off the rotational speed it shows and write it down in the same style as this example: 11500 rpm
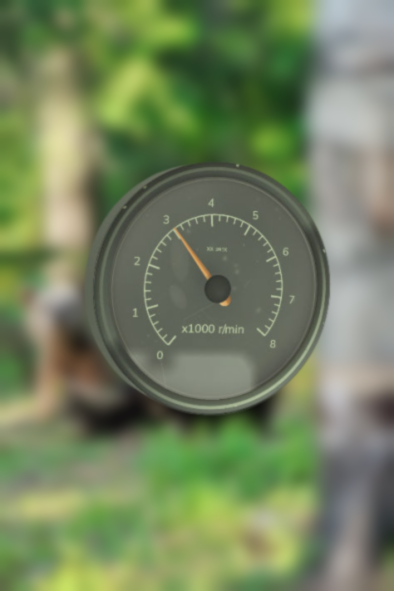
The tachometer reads 3000 rpm
